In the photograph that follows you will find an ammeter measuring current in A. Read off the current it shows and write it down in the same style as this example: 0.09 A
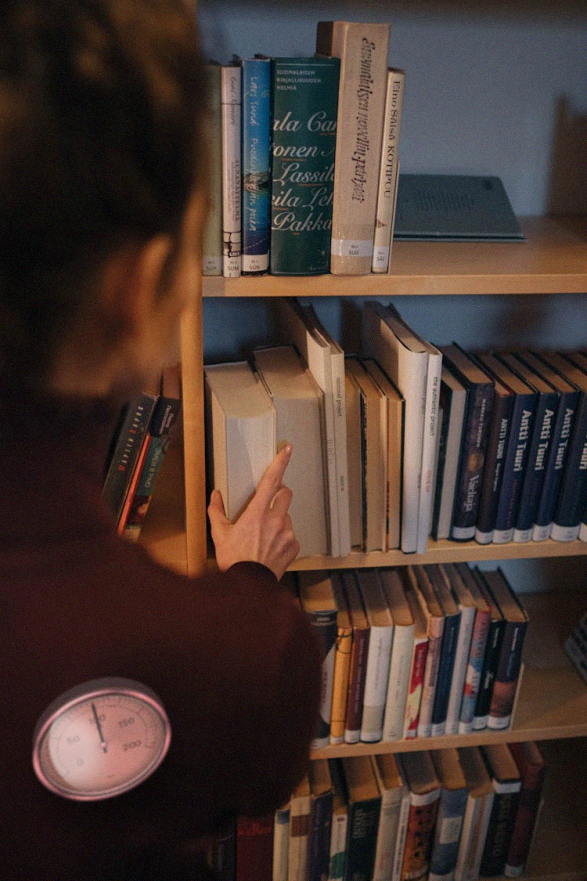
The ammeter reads 100 A
